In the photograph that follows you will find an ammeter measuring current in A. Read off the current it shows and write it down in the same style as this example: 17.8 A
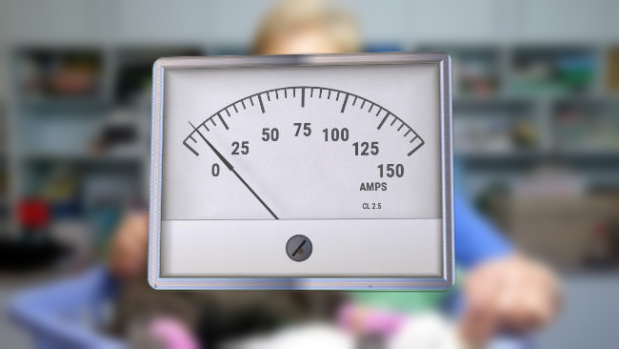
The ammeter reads 10 A
